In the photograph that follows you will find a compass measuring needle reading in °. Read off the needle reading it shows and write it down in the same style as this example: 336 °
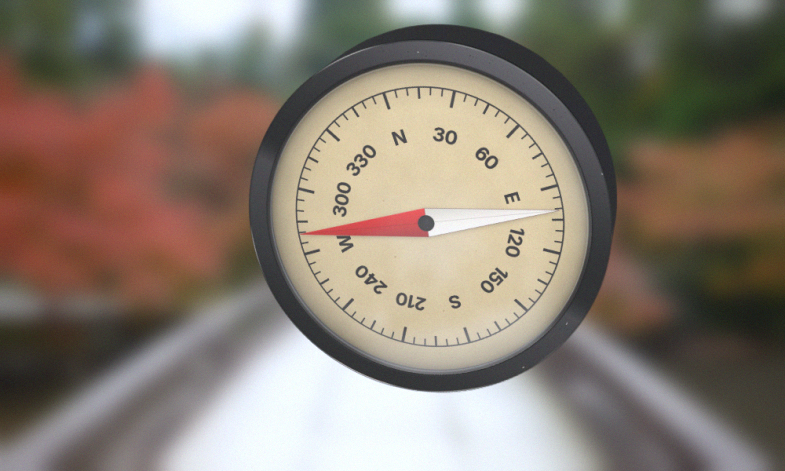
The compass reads 280 °
